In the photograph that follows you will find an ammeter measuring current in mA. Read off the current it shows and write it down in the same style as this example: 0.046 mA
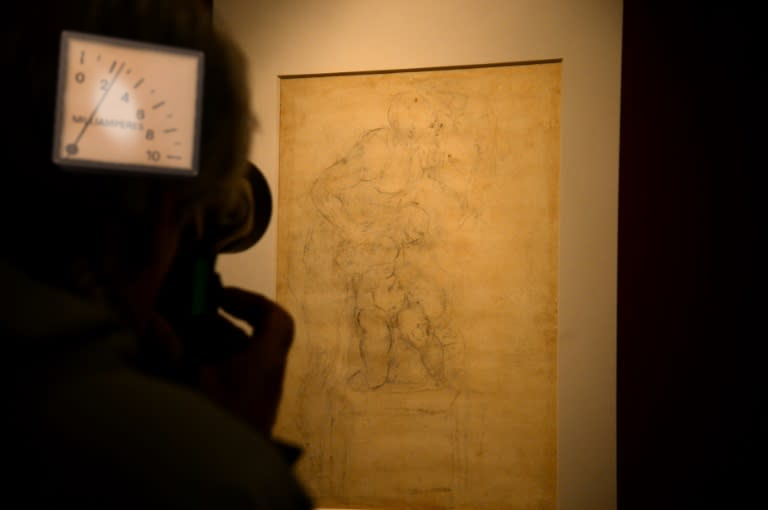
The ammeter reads 2.5 mA
